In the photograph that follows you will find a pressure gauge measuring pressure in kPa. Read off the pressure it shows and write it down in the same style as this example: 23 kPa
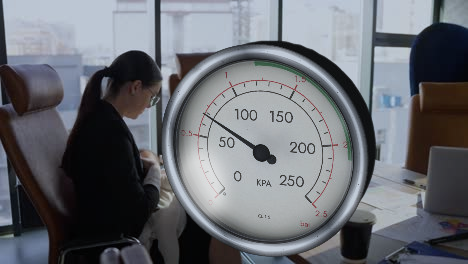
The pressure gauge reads 70 kPa
